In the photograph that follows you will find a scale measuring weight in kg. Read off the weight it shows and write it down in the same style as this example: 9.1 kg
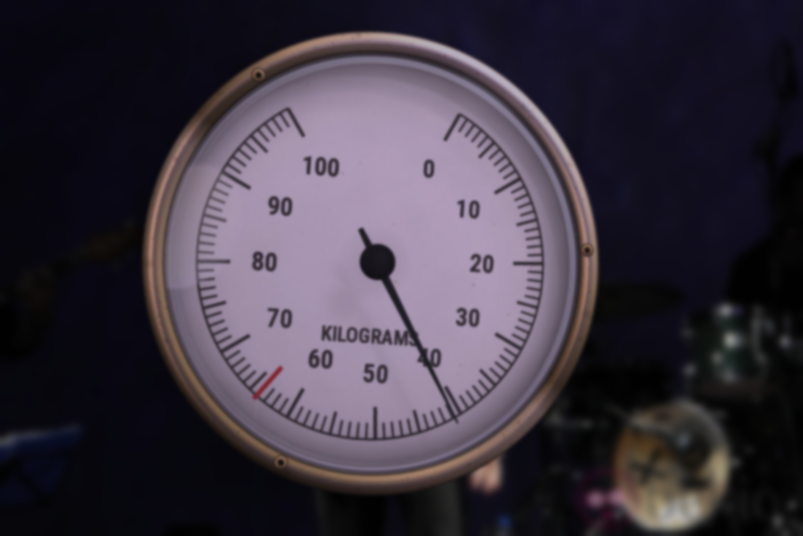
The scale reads 41 kg
